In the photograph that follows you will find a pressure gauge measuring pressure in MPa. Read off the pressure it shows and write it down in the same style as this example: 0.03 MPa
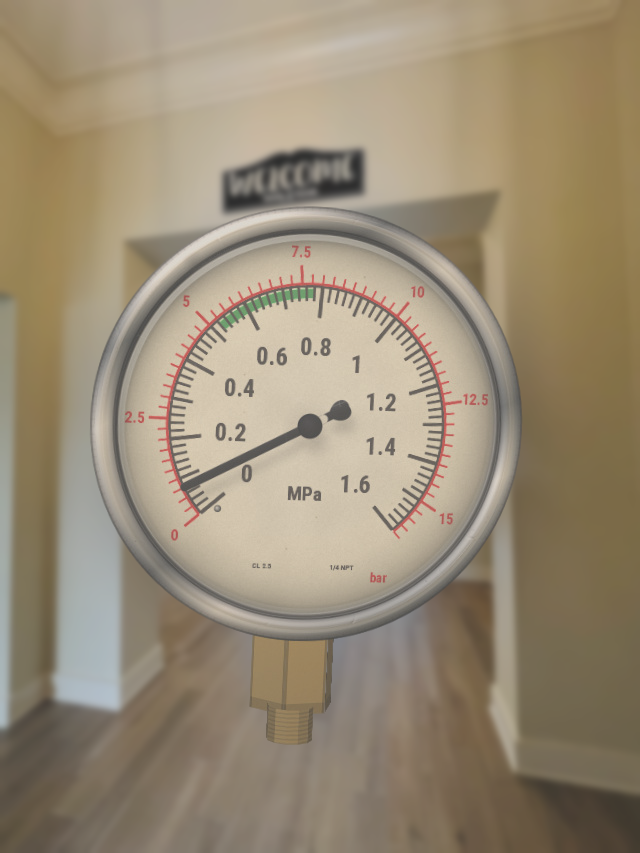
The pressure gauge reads 0.08 MPa
